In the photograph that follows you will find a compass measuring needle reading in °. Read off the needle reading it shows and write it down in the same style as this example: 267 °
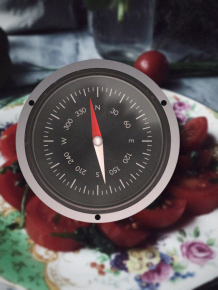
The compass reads 350 °
